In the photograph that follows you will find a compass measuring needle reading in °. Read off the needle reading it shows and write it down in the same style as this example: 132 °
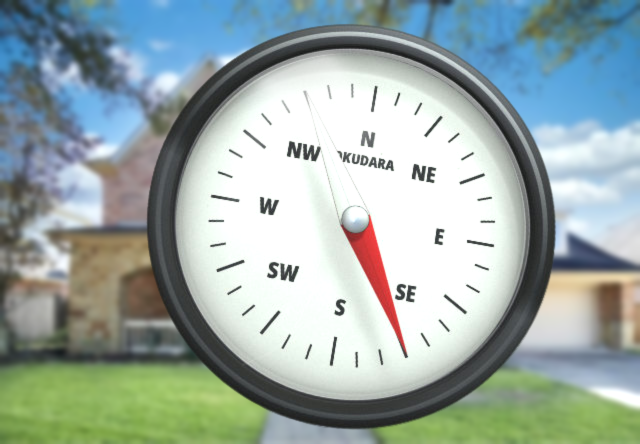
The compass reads 150 °
